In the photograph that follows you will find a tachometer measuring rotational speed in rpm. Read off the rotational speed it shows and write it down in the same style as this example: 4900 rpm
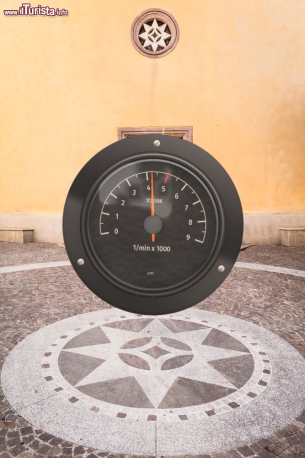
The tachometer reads 4250 rpm
